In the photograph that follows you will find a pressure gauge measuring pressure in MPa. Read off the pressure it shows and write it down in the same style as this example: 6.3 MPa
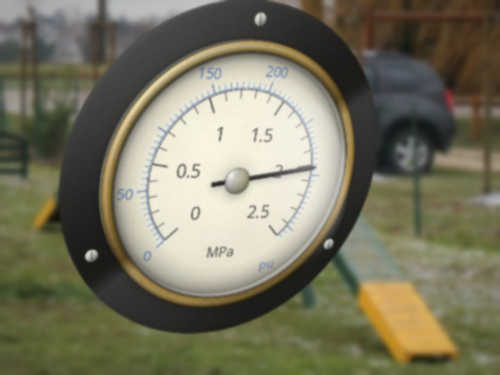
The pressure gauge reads 2 MPa
